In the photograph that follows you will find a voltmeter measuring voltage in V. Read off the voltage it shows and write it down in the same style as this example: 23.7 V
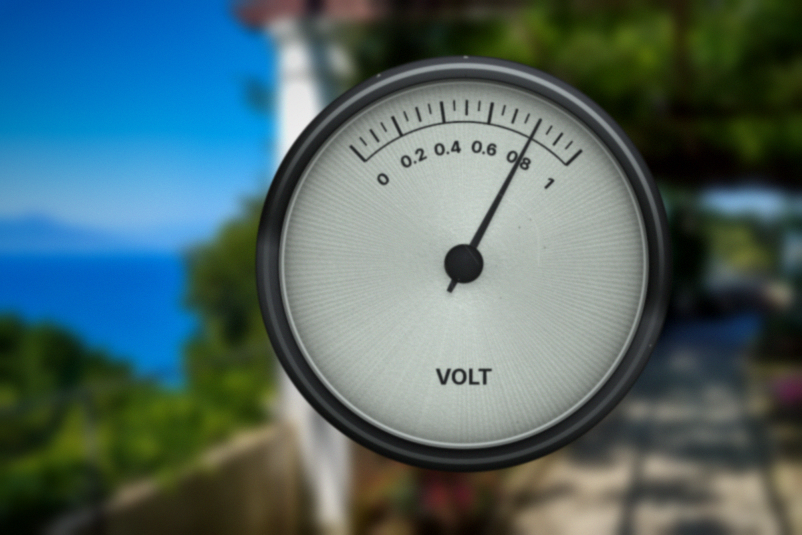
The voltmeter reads 0.8 V
